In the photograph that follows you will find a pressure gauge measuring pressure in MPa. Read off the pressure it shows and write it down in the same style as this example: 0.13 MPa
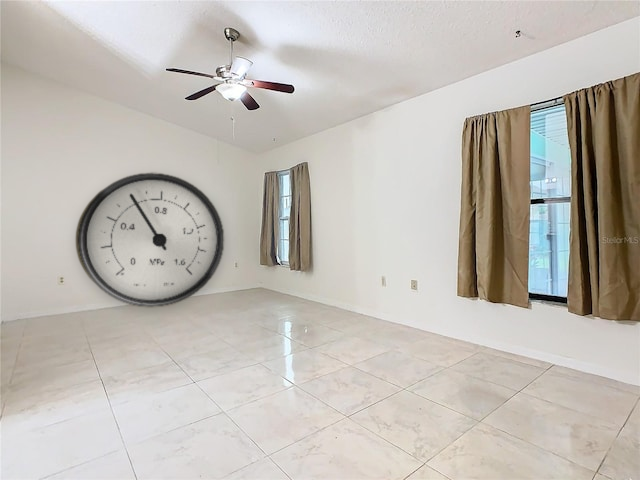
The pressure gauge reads 0.6 MPa
